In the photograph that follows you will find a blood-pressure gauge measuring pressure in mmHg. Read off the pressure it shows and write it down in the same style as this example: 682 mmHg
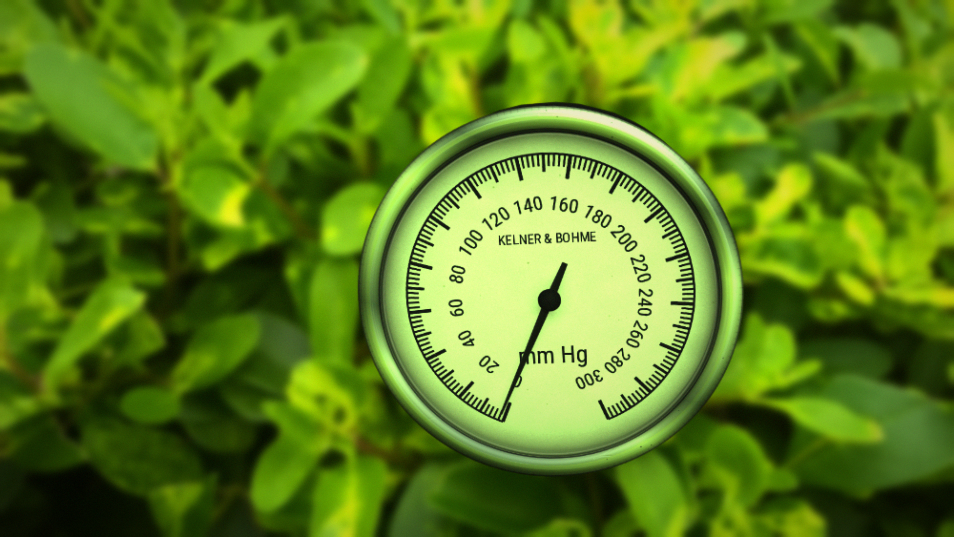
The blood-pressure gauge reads 2 mmHg
